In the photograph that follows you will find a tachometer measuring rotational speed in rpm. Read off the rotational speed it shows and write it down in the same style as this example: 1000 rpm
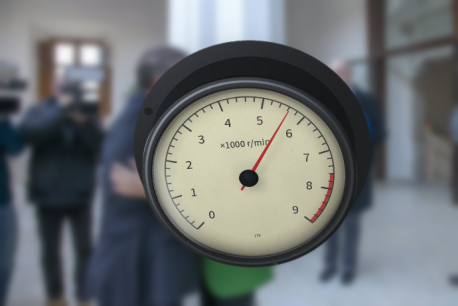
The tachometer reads 5600 rpm
